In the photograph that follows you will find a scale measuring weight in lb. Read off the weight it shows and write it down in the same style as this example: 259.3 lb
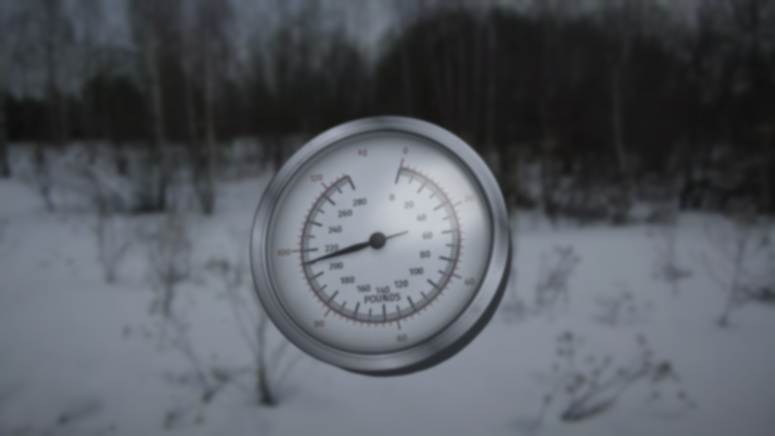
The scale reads 210 lb
